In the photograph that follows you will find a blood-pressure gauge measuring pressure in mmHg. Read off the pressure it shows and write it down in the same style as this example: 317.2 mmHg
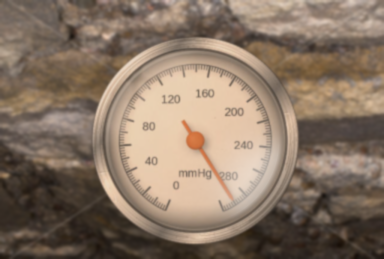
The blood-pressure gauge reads 290 mmHg
